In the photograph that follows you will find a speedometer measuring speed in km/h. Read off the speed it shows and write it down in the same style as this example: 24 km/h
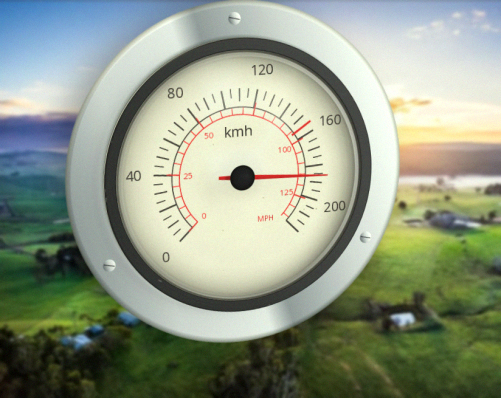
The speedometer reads 185 km/h
